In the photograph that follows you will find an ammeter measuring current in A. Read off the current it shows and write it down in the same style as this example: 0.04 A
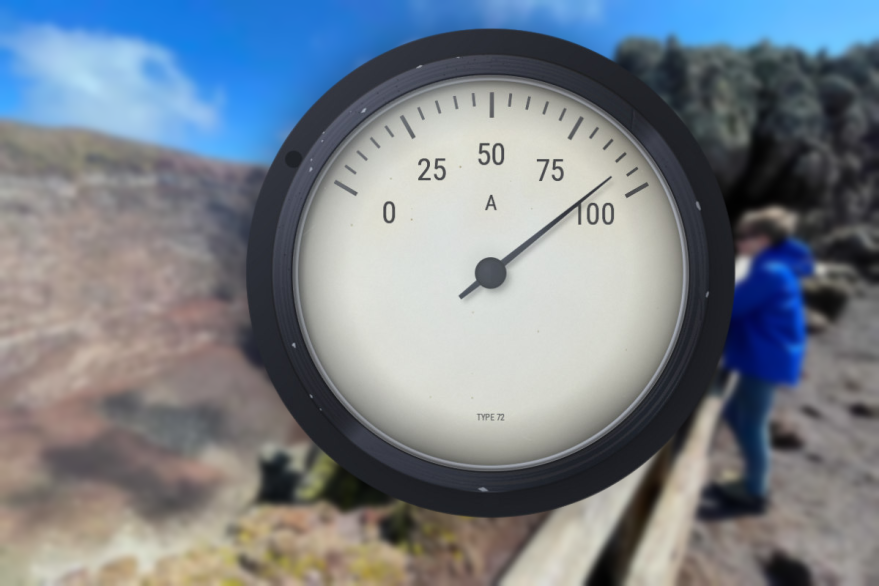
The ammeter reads 92.5 A
